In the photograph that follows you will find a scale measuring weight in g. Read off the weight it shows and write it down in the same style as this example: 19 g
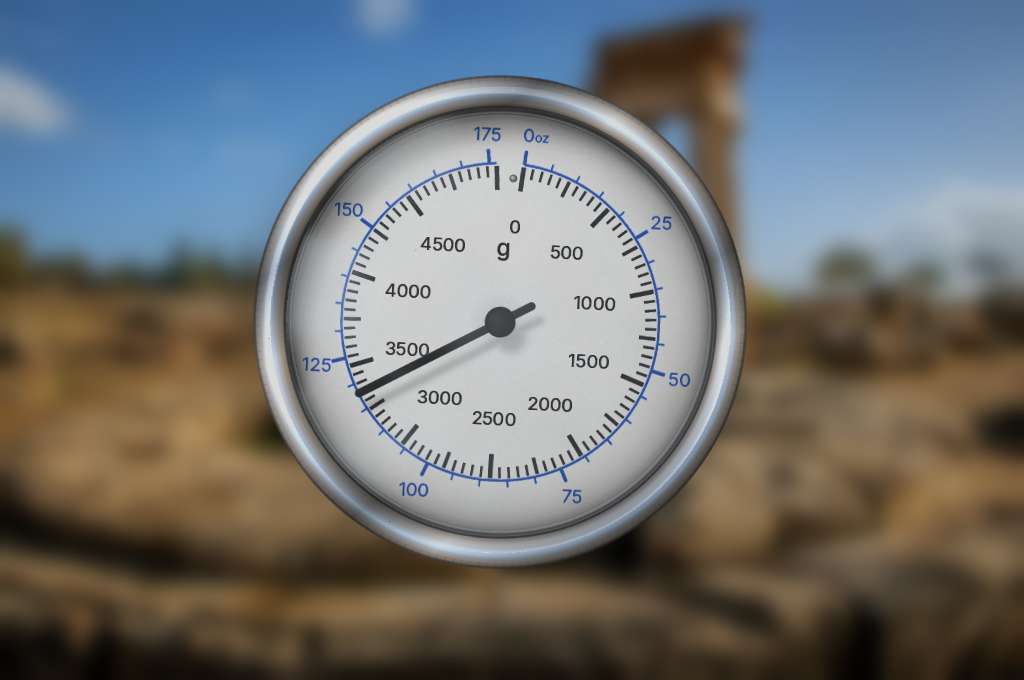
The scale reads 3350 g
